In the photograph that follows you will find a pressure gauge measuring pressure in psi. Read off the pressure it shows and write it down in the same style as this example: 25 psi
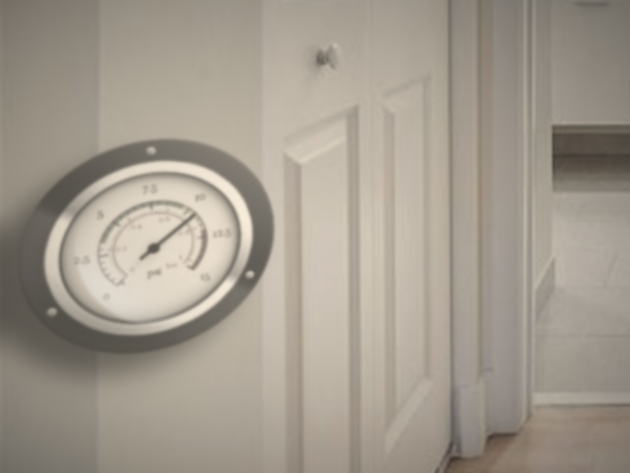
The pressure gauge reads 10.5 psi
